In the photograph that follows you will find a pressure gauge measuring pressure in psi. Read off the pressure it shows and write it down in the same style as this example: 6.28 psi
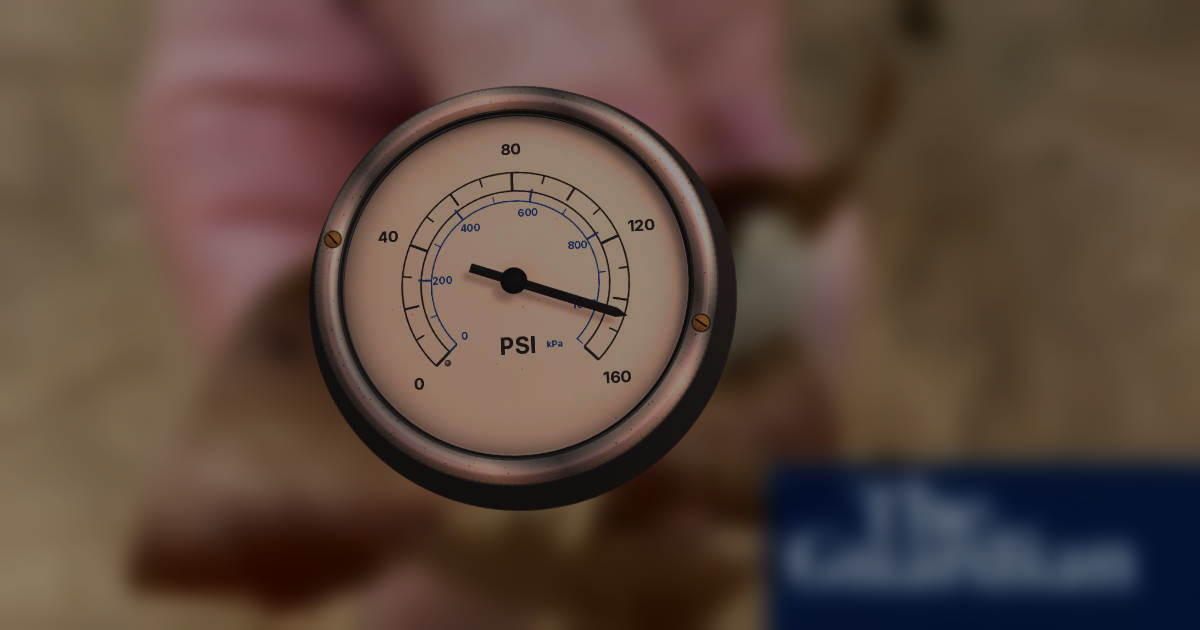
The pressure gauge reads 145 psi
